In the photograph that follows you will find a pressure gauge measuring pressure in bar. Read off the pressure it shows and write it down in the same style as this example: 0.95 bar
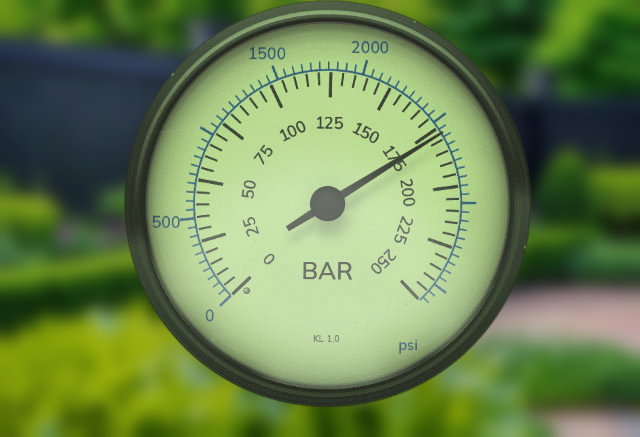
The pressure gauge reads 177.5 bar
